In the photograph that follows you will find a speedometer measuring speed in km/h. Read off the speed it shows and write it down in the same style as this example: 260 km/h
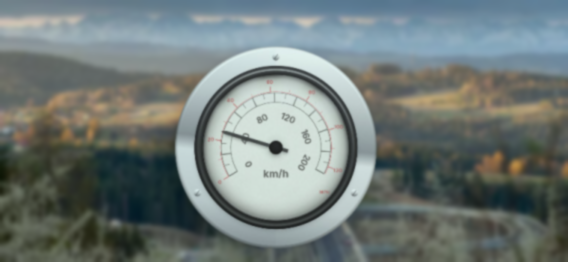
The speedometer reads 40 km/h
